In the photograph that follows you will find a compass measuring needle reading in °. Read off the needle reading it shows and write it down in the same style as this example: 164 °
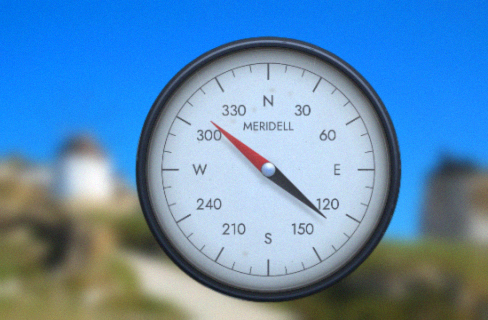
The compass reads 310 °
